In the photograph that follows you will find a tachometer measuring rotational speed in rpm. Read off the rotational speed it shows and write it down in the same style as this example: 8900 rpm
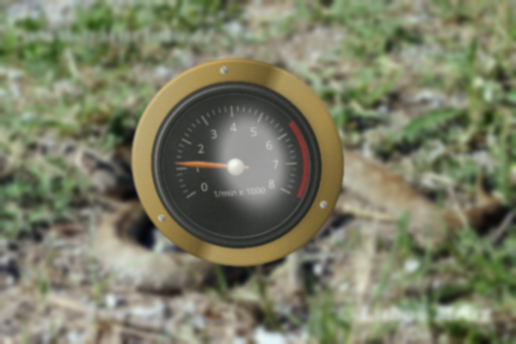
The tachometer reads 1200 rpm
